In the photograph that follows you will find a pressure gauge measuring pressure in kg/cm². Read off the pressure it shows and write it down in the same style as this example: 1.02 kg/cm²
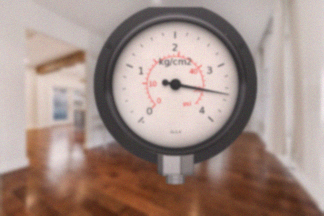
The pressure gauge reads 3.5 kg/cm²
